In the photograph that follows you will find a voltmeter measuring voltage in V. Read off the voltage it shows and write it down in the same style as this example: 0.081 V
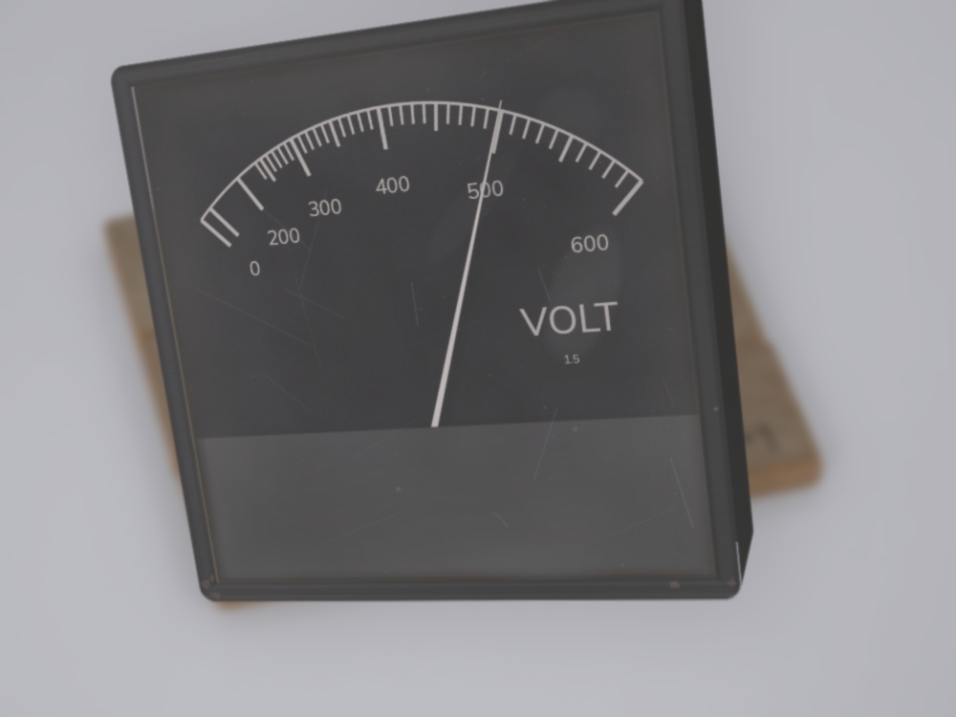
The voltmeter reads 500 V
